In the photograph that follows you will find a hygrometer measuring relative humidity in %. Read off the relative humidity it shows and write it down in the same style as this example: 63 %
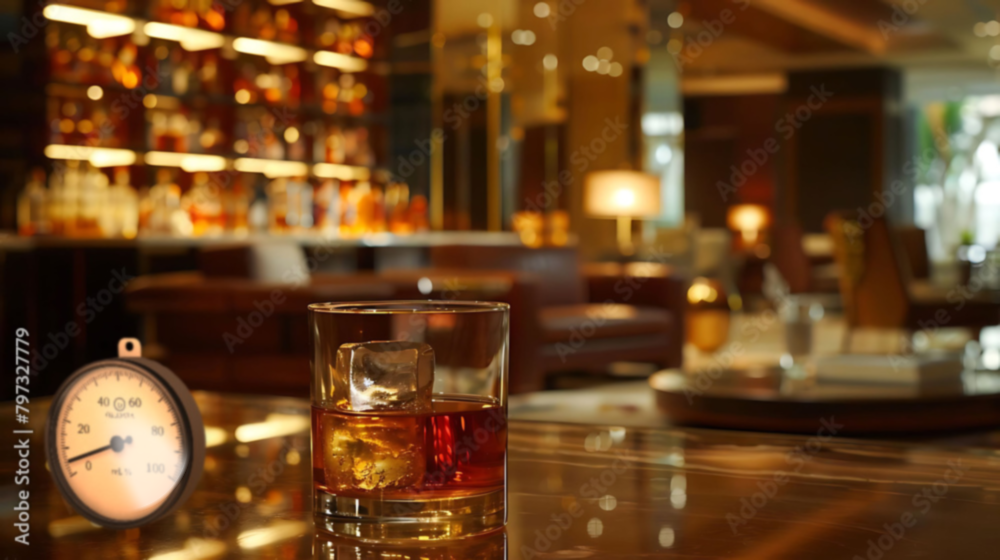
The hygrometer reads 5 %
